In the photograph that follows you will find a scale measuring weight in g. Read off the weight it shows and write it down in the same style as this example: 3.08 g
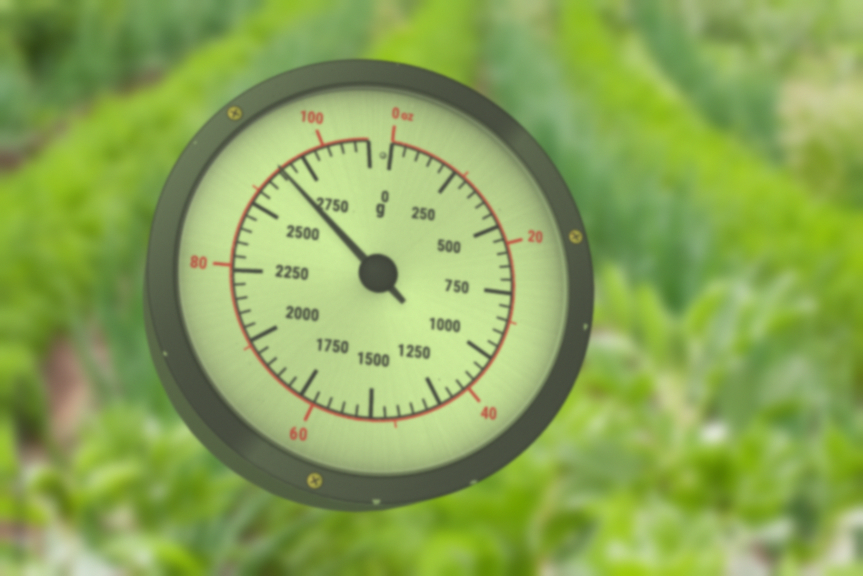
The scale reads 2650 g
